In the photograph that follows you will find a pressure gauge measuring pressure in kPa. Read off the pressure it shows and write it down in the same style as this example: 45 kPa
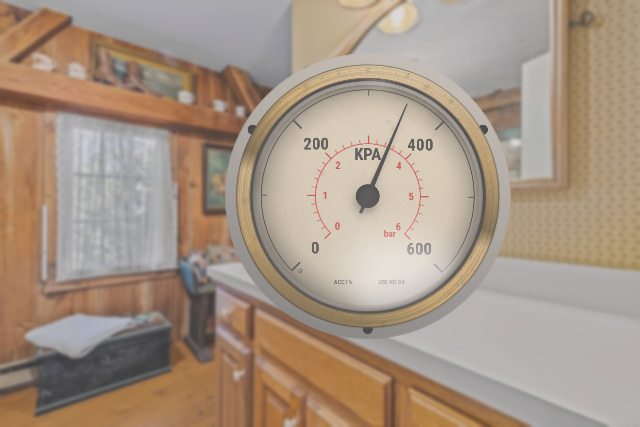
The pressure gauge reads 350 kPa
